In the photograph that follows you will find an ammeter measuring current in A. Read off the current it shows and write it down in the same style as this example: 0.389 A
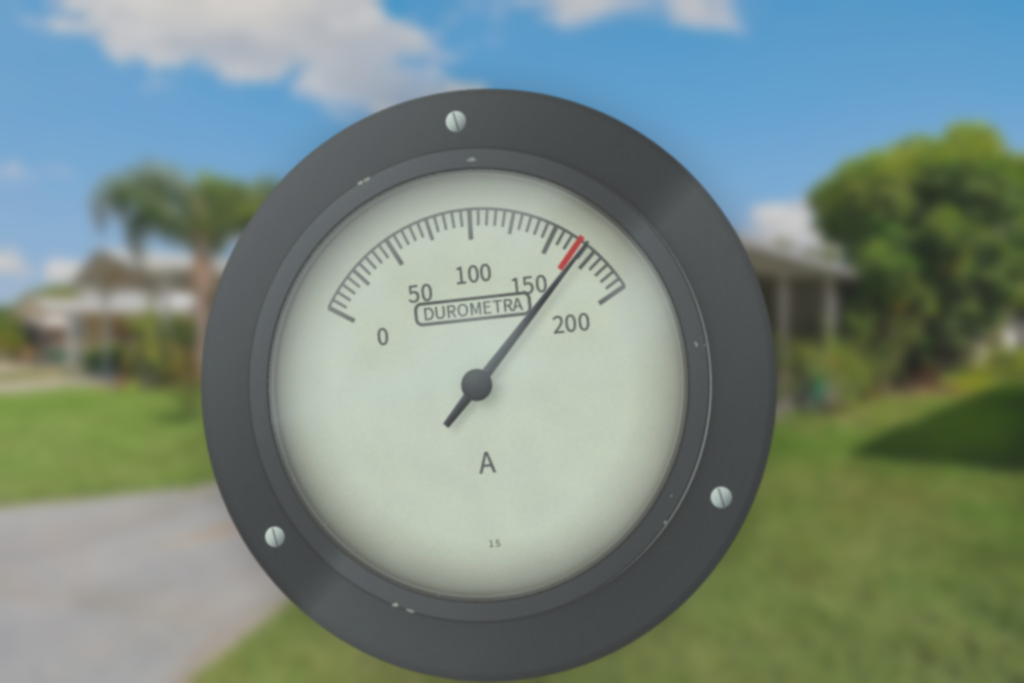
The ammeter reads 170 A
